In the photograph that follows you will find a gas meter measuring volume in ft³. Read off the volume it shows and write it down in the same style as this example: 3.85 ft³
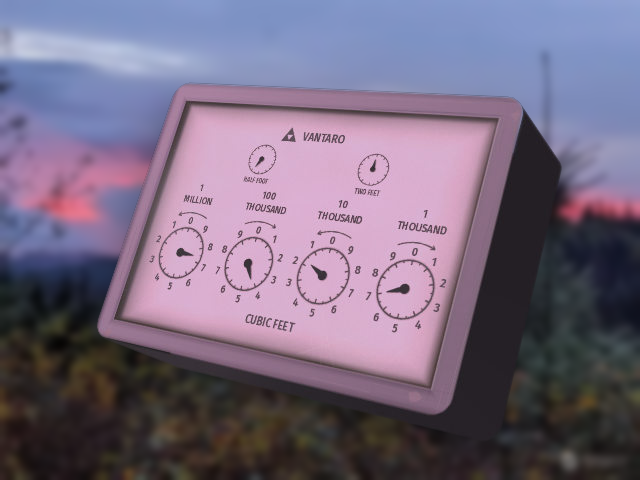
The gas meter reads 741700 ft³
